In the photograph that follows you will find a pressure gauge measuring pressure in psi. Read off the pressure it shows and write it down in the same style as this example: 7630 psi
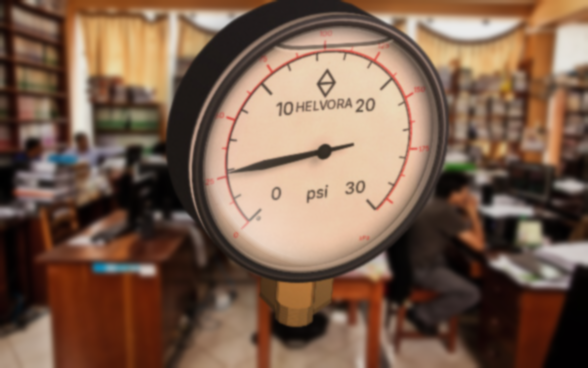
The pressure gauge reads 4 psi
